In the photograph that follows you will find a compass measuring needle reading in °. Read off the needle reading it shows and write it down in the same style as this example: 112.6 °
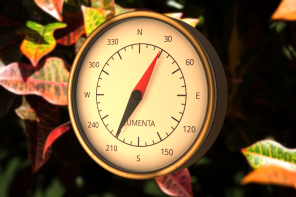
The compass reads 30 °
